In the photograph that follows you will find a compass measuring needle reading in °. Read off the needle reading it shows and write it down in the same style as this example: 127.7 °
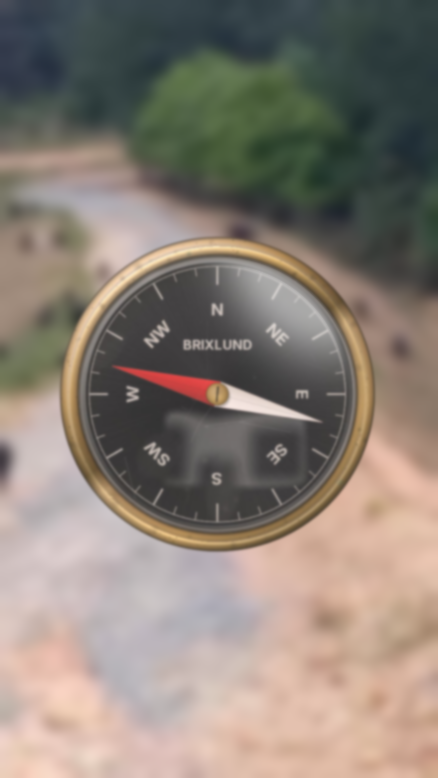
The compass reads 285 °
